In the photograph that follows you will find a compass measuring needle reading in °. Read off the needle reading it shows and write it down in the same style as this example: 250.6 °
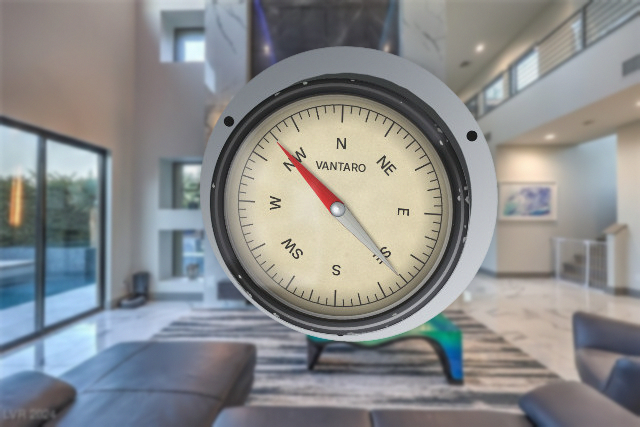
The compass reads 315 °
